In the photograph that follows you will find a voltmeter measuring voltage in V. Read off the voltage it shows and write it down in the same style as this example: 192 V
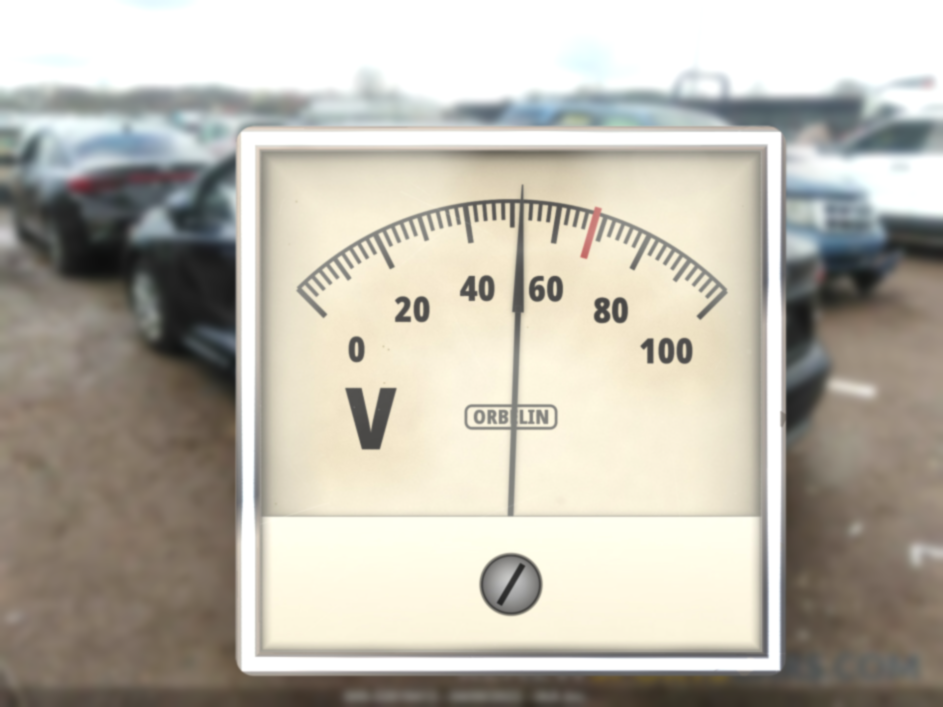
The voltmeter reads 52 V
